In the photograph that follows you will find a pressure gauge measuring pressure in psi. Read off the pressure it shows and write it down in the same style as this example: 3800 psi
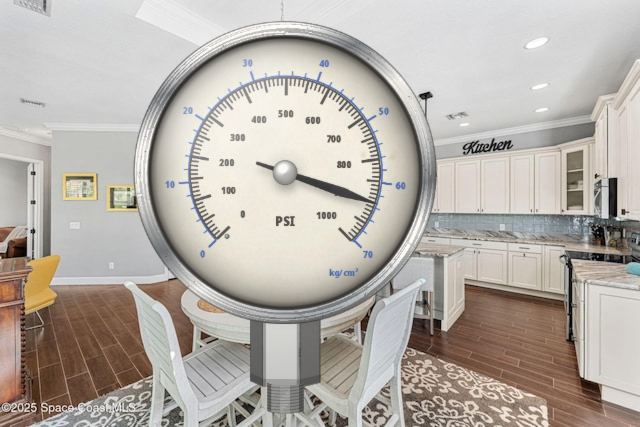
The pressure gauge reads 900 psi
